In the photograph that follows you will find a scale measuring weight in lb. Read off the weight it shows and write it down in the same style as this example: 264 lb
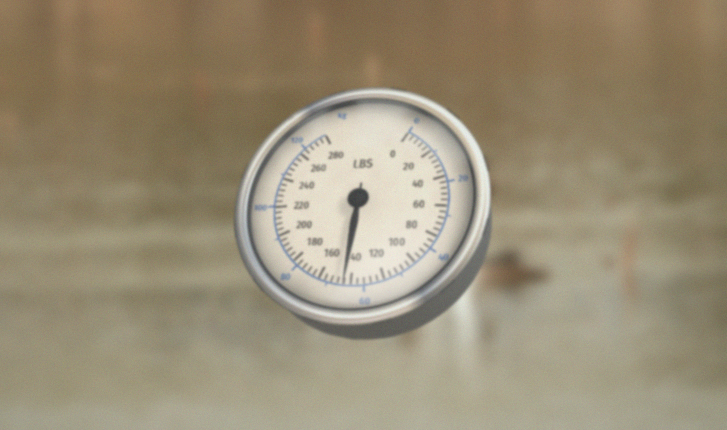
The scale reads 144 lb
